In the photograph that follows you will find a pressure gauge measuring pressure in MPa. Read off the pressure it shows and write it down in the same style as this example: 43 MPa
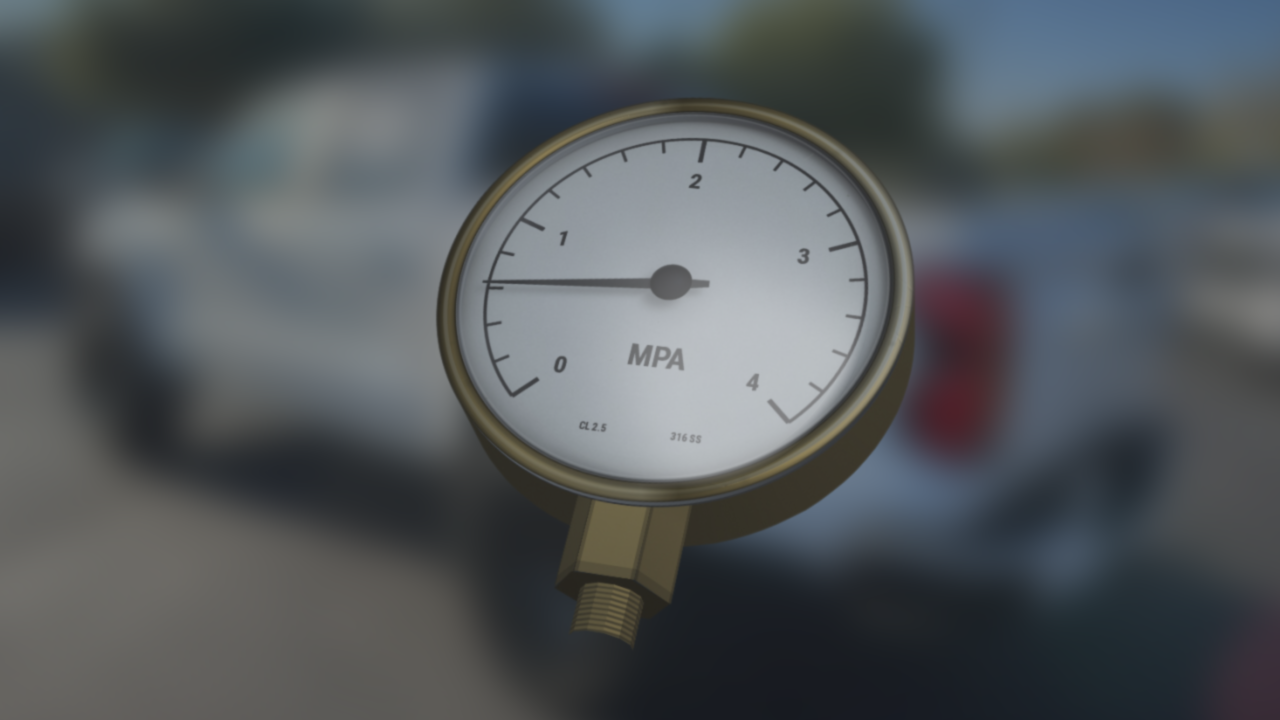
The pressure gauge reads 0.6 MPa
